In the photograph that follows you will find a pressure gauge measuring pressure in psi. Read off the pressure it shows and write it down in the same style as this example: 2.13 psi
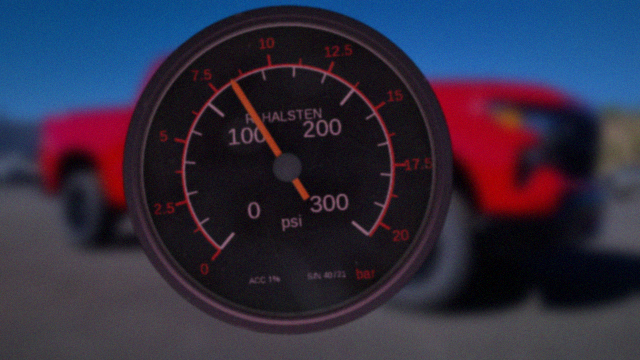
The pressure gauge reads 120 psi
